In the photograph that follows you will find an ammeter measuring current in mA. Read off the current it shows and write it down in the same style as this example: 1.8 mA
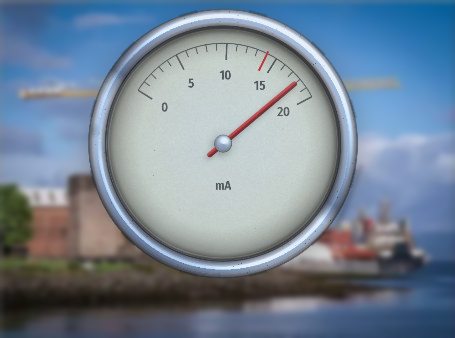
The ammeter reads 18 mA
